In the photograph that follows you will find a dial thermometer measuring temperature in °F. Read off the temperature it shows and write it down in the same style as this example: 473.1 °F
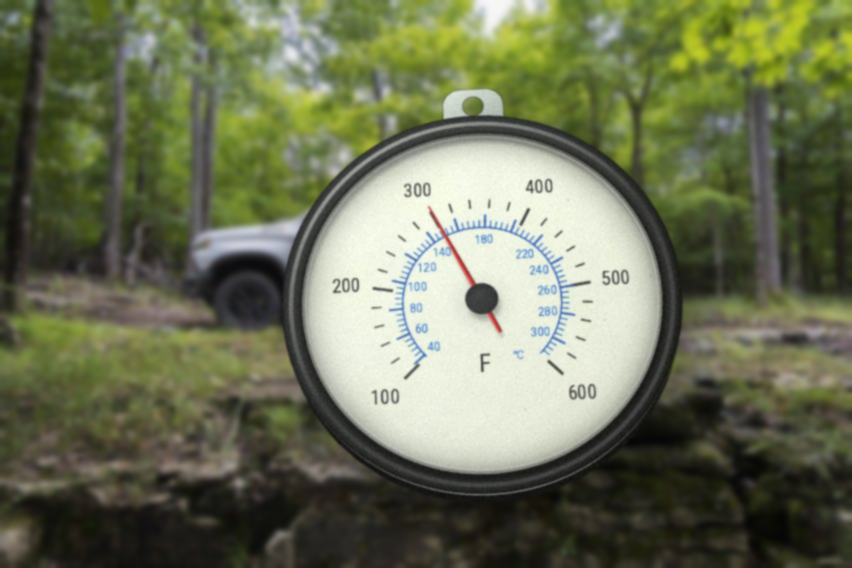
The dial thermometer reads 300 °F
